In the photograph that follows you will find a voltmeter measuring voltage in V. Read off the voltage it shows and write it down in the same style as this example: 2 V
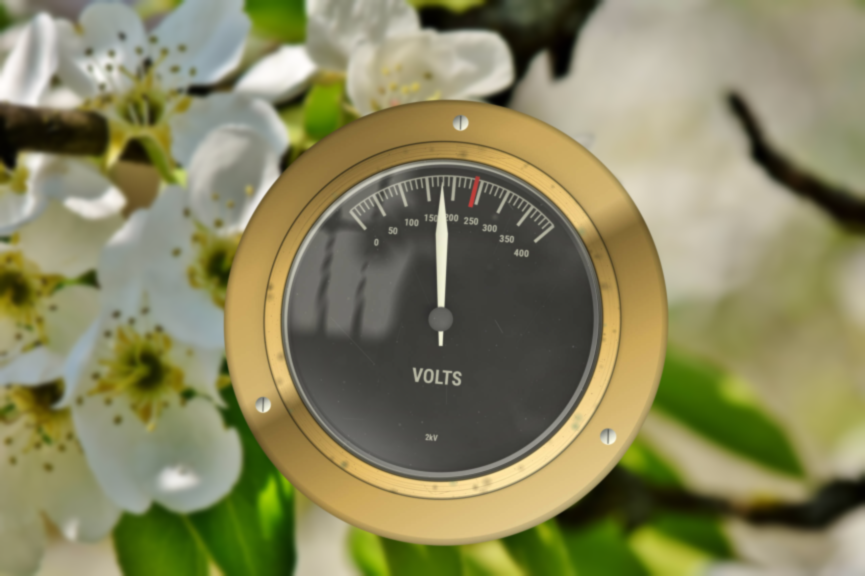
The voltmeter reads 180 V
